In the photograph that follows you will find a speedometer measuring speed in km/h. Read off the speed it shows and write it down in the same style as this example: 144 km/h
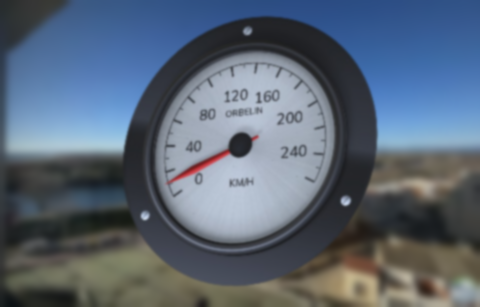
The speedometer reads 10 km/h
